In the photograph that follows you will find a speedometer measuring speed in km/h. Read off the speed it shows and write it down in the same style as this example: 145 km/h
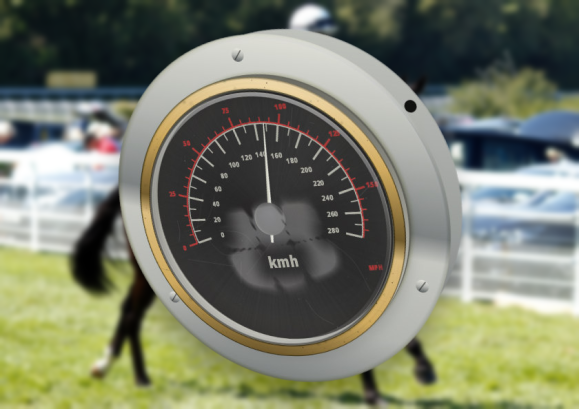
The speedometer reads 150 km/h
